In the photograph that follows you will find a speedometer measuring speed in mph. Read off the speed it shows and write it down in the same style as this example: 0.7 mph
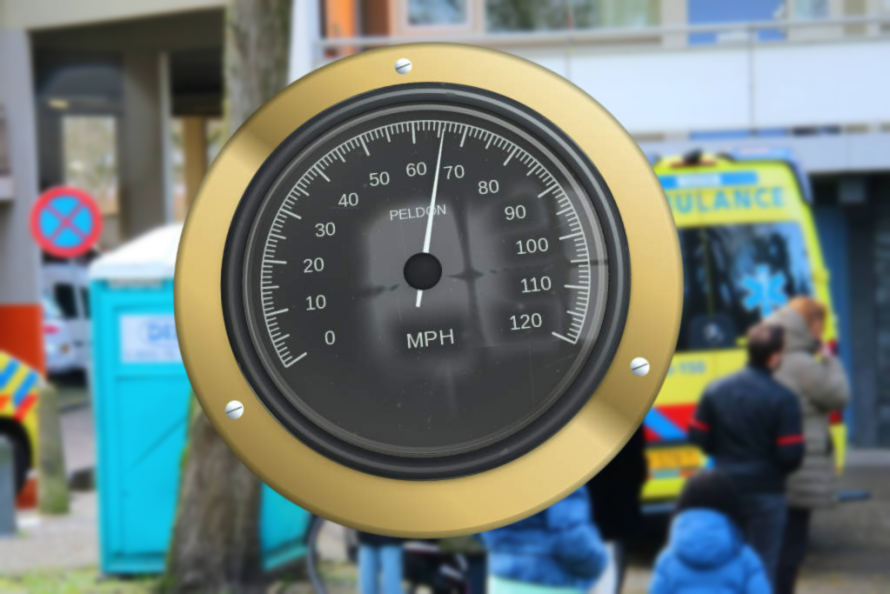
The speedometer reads 66 mph
